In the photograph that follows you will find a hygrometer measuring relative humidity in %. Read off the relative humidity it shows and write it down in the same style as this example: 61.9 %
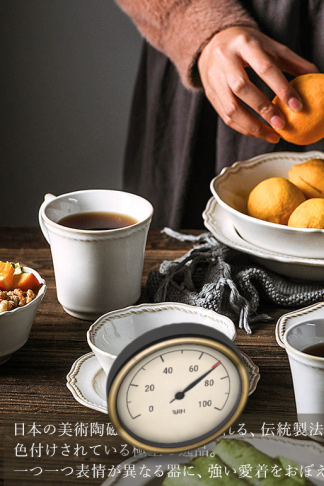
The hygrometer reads 70 %
